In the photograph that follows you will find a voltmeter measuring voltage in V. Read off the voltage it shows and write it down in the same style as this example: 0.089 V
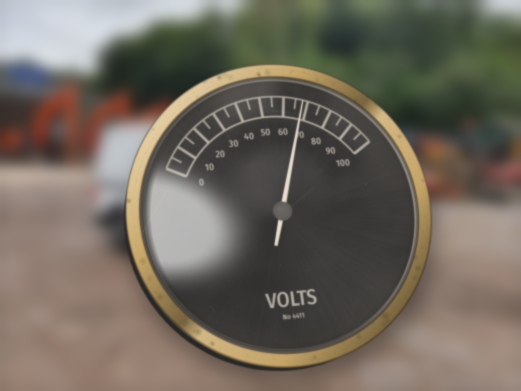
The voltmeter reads 67.5 V
